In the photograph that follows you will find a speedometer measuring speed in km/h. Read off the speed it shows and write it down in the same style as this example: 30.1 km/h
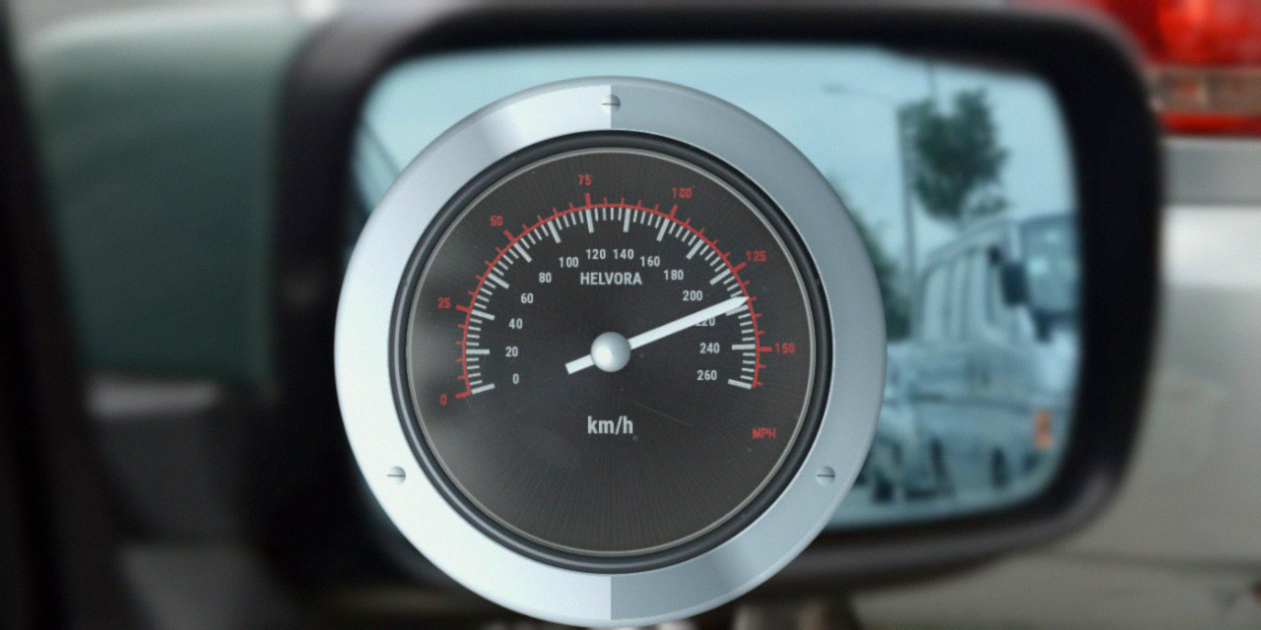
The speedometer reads 216 km/h
